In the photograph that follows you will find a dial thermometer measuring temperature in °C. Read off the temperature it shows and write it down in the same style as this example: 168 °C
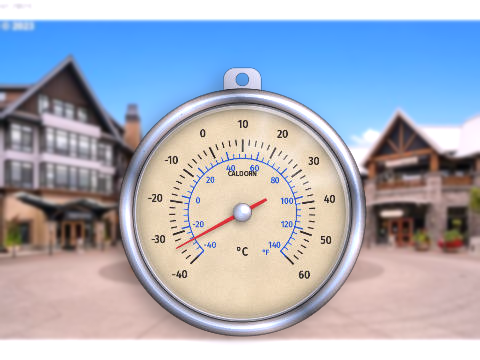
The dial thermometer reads -34 °C
